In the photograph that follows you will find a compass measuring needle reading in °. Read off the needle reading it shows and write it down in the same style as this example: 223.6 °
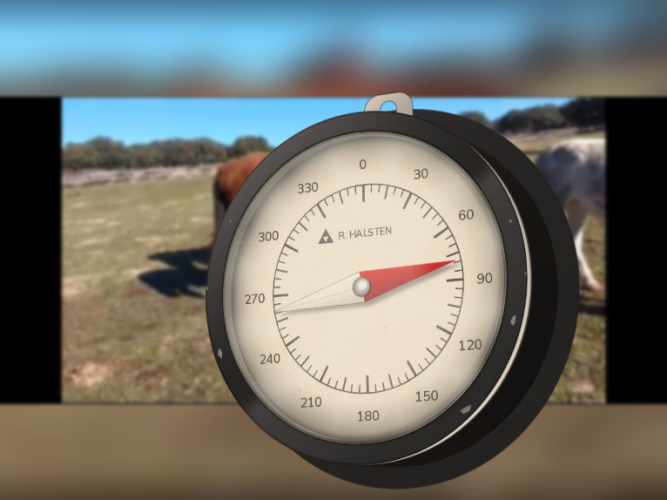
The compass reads 80 °
